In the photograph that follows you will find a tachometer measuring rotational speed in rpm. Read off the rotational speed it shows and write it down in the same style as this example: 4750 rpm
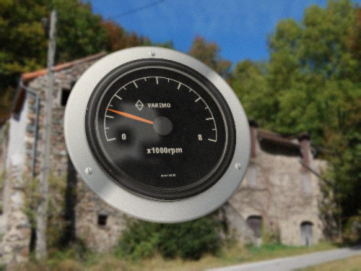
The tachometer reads 1250 rpm
